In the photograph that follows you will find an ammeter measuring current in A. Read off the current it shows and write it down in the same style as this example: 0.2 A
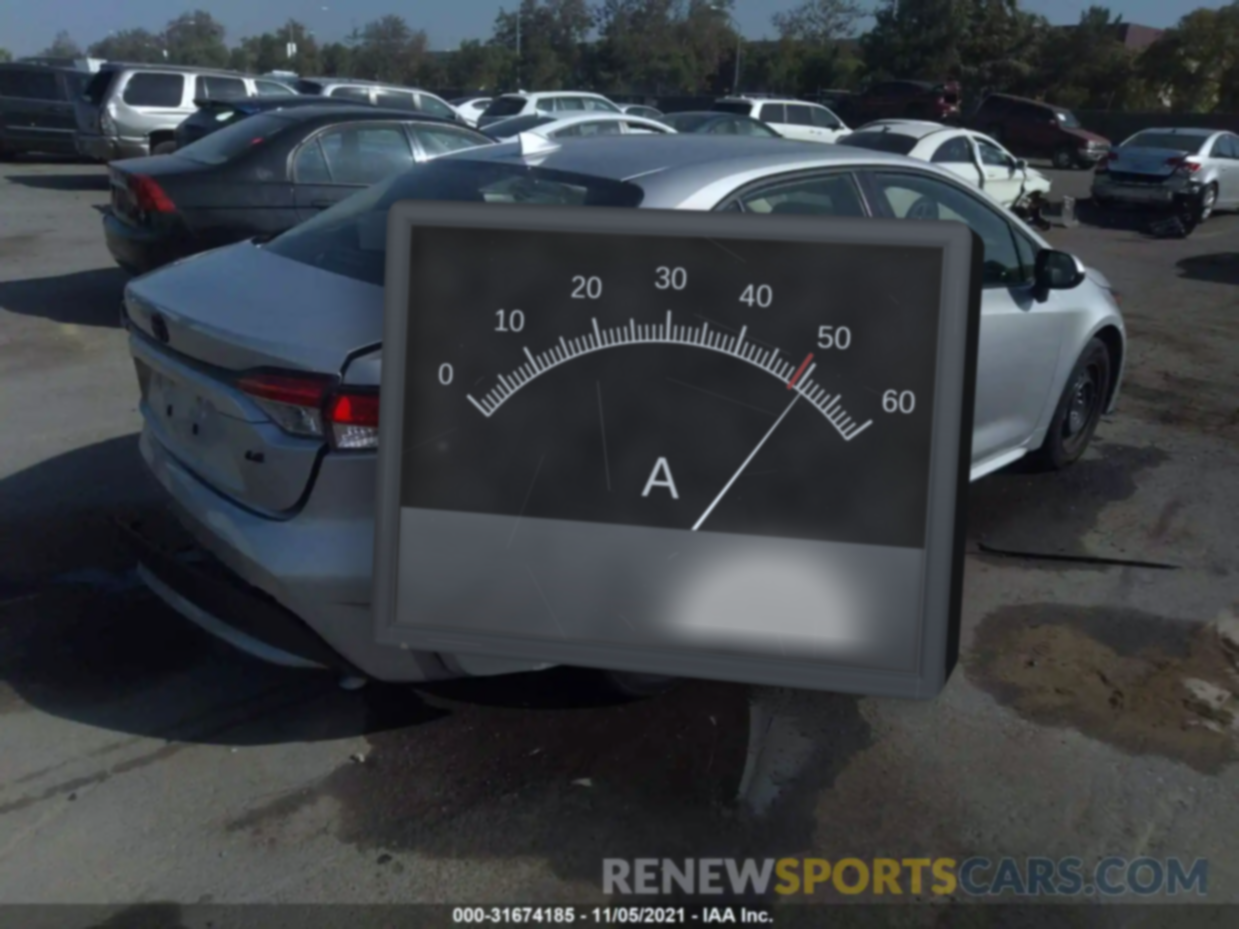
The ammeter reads 51 A
